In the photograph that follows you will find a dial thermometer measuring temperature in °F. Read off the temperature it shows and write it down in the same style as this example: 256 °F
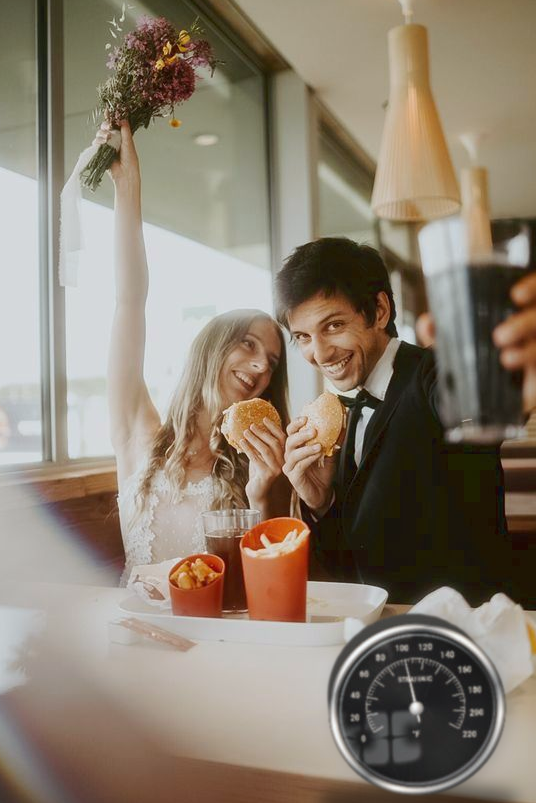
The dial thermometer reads 100 °F
